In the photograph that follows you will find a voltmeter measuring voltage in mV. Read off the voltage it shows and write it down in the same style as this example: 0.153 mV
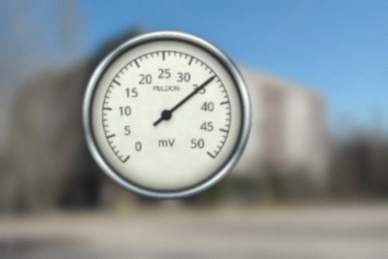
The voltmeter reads 35 mV
